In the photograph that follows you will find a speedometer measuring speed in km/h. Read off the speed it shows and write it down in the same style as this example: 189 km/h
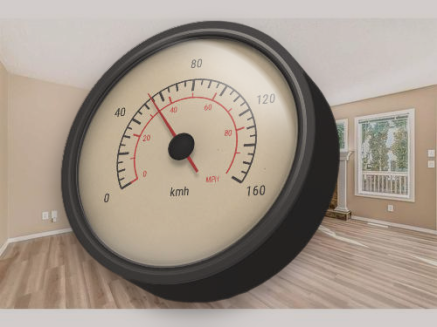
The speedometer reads 55 km/h
